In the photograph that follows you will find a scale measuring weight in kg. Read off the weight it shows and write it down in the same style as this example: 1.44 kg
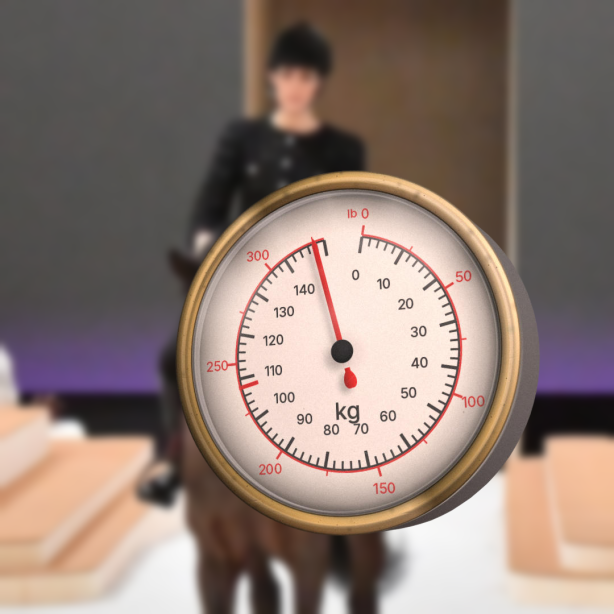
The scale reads 148 kg
